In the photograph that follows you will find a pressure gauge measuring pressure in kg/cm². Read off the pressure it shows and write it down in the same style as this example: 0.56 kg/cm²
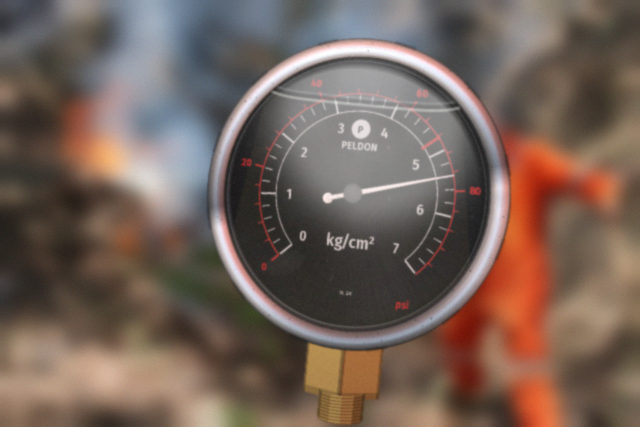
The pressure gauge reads 5.4 kg/cm²
